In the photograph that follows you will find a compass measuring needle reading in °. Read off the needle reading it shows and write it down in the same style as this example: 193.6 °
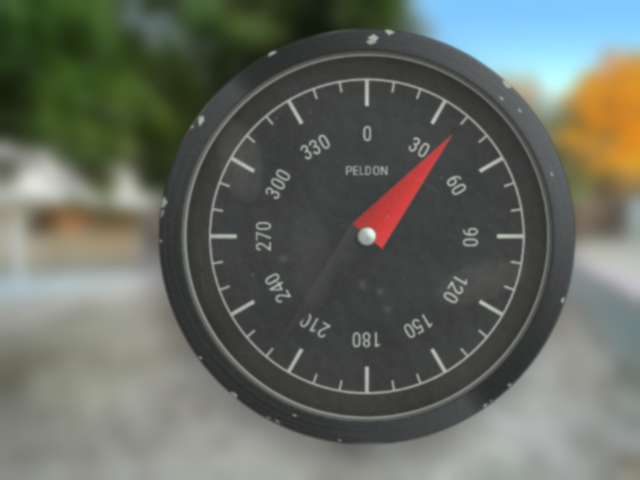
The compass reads 40 °
